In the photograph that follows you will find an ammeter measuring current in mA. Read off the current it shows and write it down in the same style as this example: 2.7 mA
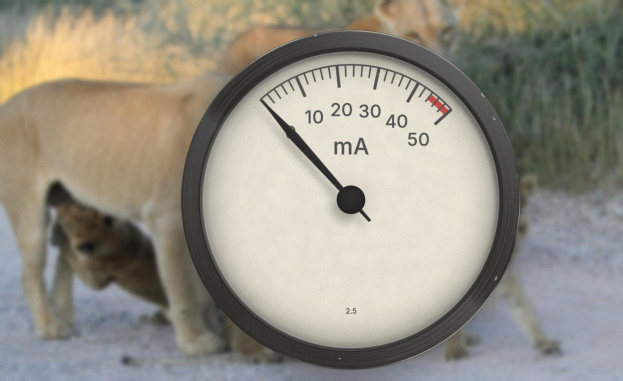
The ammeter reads 0 mA
